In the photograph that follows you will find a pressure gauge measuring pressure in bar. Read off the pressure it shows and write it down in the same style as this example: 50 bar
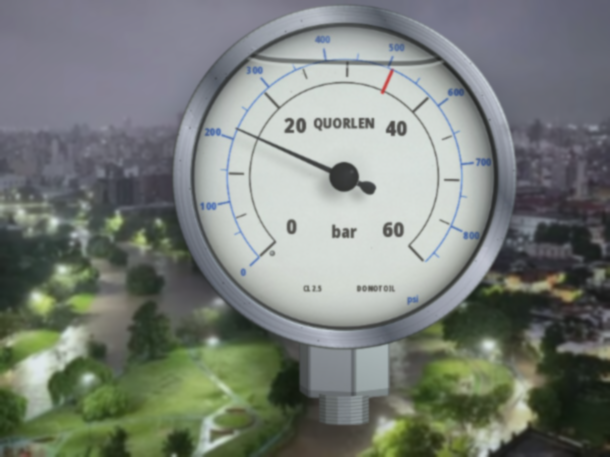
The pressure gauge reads 15 bar
